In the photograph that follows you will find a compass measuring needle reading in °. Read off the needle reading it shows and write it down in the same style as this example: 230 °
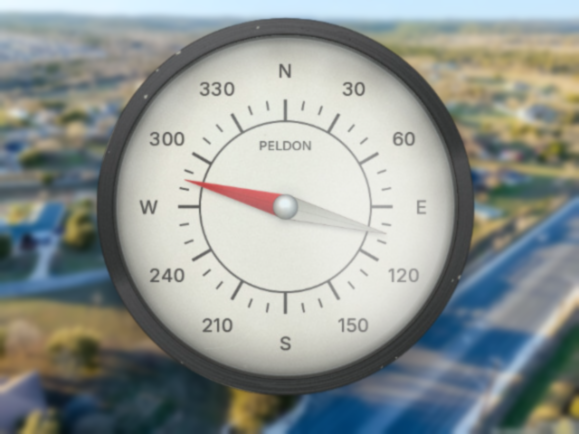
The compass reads 285 °
